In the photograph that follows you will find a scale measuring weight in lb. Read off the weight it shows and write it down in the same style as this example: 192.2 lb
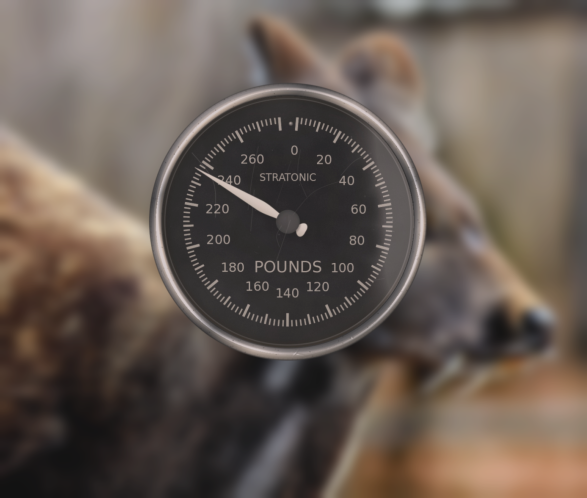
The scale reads 236 lb
